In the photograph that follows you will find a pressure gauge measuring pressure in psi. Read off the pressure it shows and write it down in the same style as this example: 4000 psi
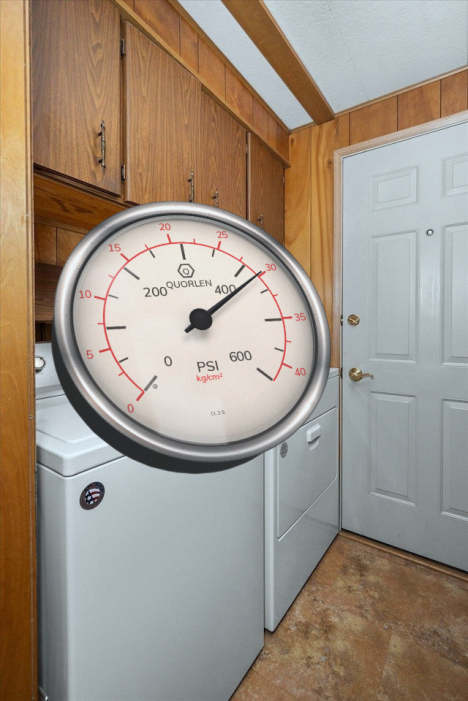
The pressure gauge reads 425 psi
